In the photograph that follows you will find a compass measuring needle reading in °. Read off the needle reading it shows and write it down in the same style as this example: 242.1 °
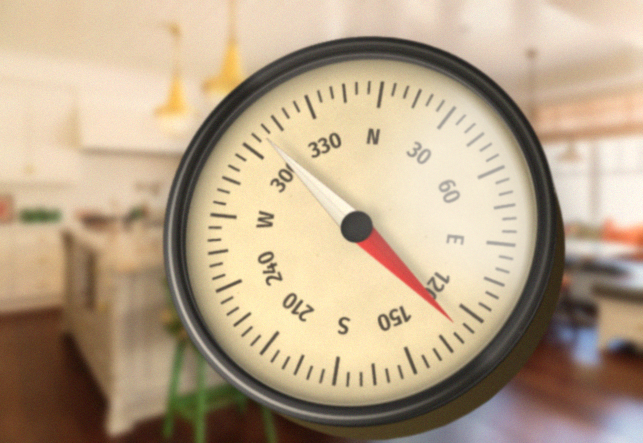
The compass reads 127.5 °
